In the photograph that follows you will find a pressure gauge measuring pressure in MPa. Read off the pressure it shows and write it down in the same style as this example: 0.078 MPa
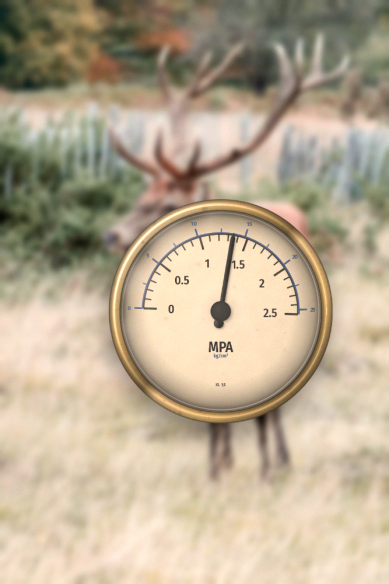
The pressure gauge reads 1.35 MPa
